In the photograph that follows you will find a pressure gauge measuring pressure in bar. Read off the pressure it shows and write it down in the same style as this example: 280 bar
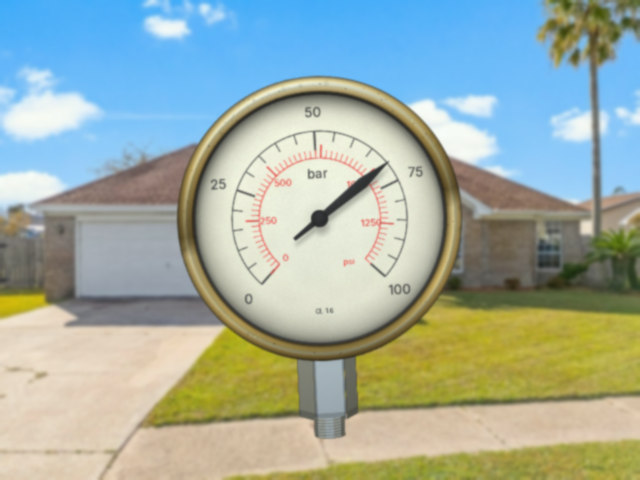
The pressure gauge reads 70 bar
